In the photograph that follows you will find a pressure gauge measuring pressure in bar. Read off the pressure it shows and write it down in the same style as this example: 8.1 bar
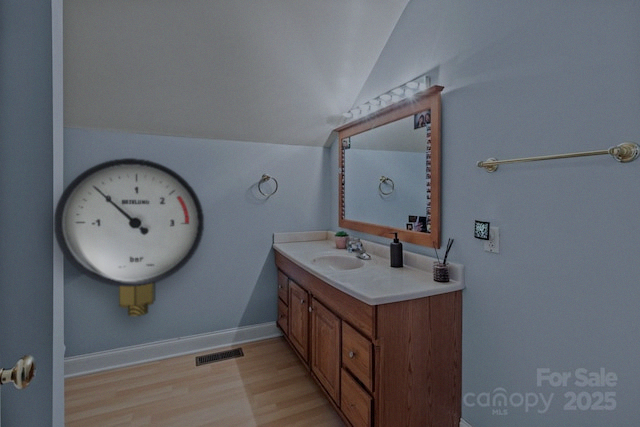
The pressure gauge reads 0 bar
